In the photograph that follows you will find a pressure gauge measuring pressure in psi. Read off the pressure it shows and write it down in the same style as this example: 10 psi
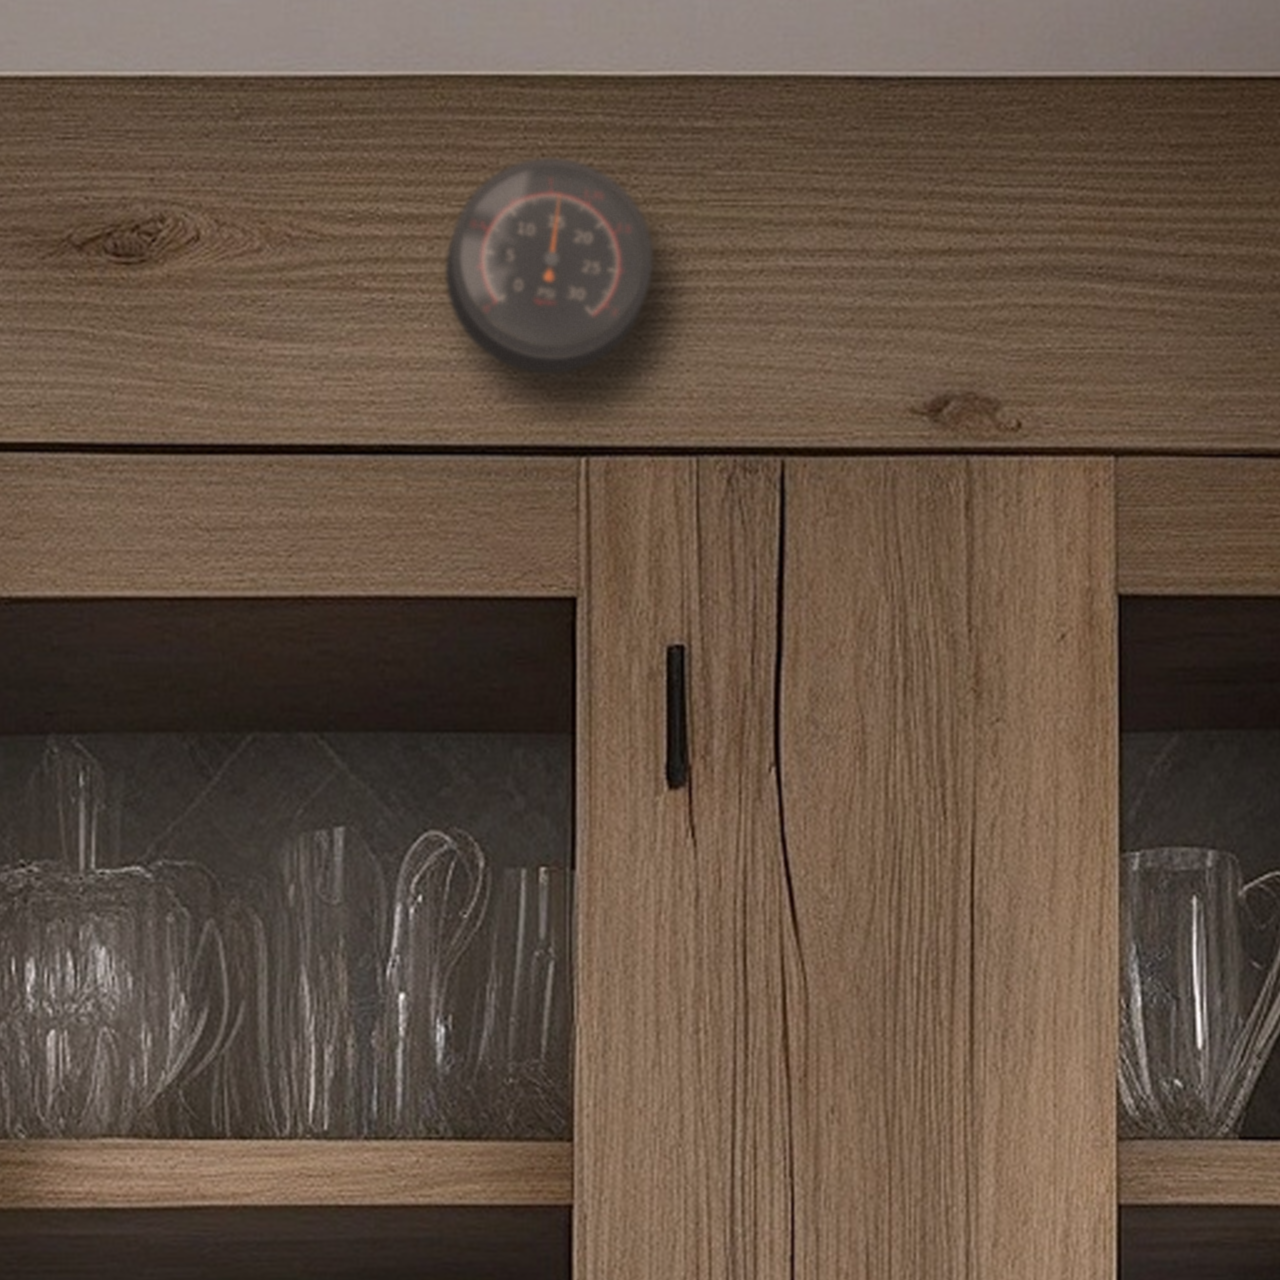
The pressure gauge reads 15 psi
